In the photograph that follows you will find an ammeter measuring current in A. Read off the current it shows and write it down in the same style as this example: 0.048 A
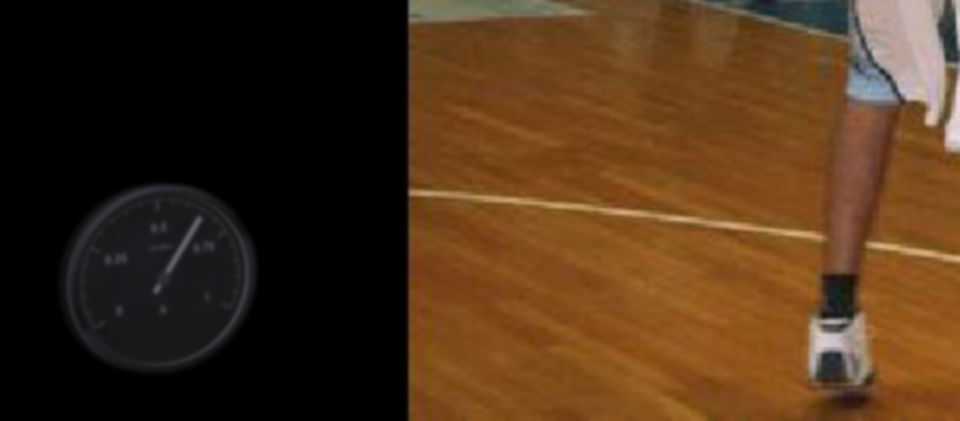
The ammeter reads 0.65 A
